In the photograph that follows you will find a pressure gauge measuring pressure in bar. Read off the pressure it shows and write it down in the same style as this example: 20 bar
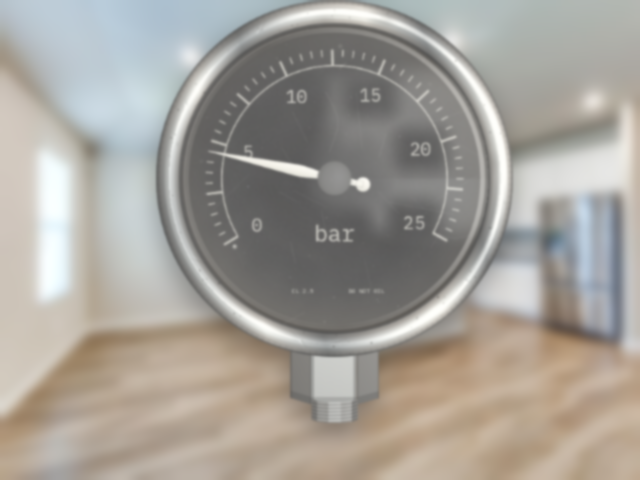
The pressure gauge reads 4.5 bar
